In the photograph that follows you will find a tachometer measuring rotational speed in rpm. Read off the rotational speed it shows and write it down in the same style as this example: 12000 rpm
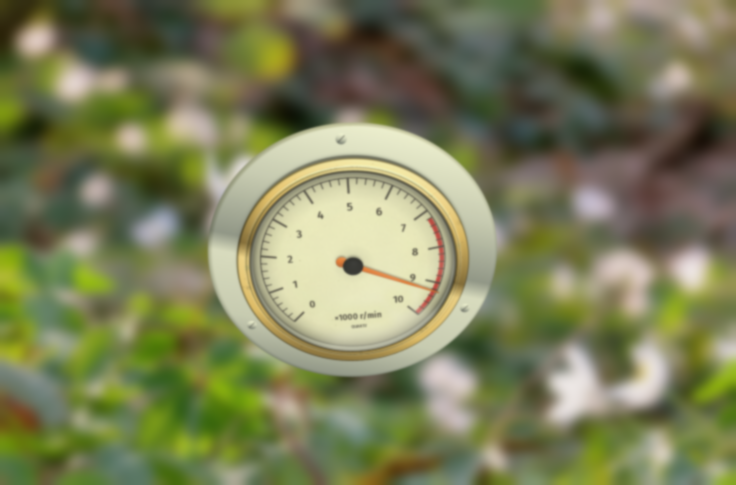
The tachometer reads 9200 rpm
